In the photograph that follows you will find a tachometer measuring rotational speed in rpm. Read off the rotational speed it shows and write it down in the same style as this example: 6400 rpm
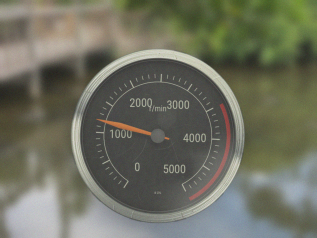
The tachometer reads 1200 rpm
